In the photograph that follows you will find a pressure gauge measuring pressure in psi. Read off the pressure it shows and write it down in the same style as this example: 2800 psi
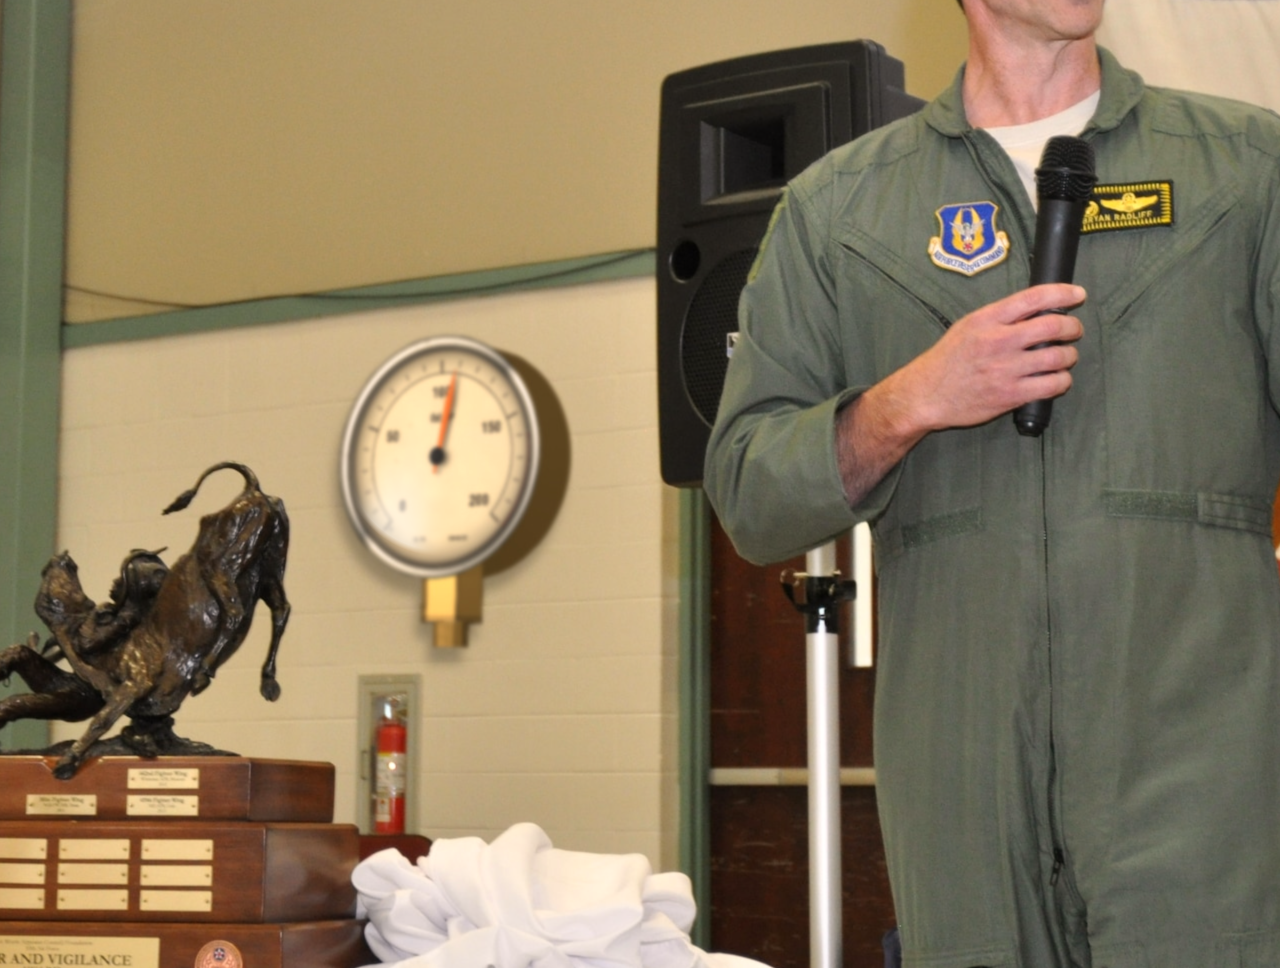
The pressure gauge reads 110 psi
